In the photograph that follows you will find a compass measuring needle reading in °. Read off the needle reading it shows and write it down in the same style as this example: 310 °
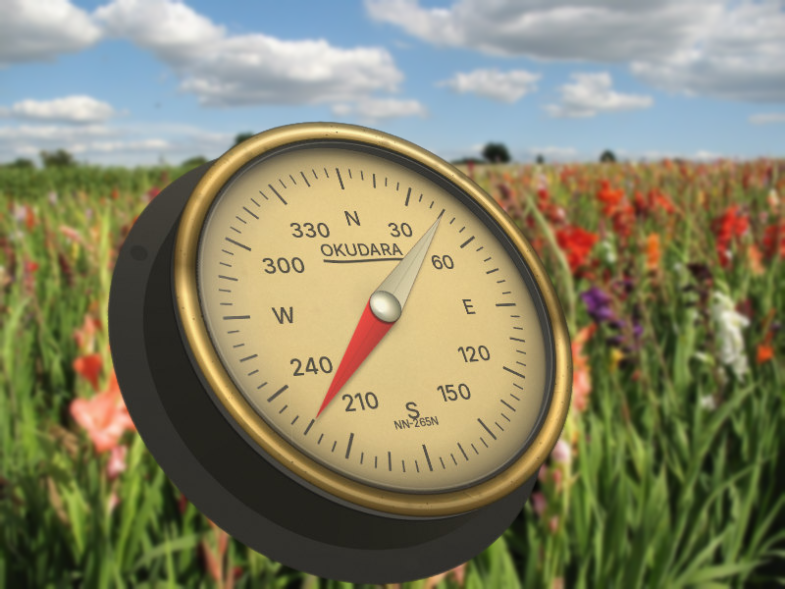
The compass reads 225 °
